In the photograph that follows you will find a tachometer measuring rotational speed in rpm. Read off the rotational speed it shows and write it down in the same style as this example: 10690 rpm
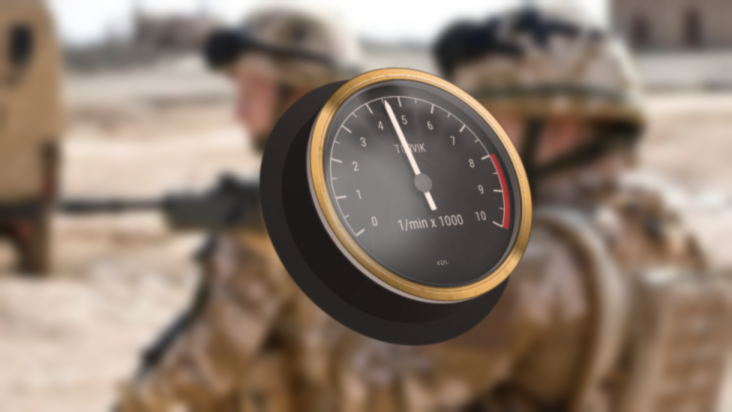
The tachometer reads 4500 rpm
